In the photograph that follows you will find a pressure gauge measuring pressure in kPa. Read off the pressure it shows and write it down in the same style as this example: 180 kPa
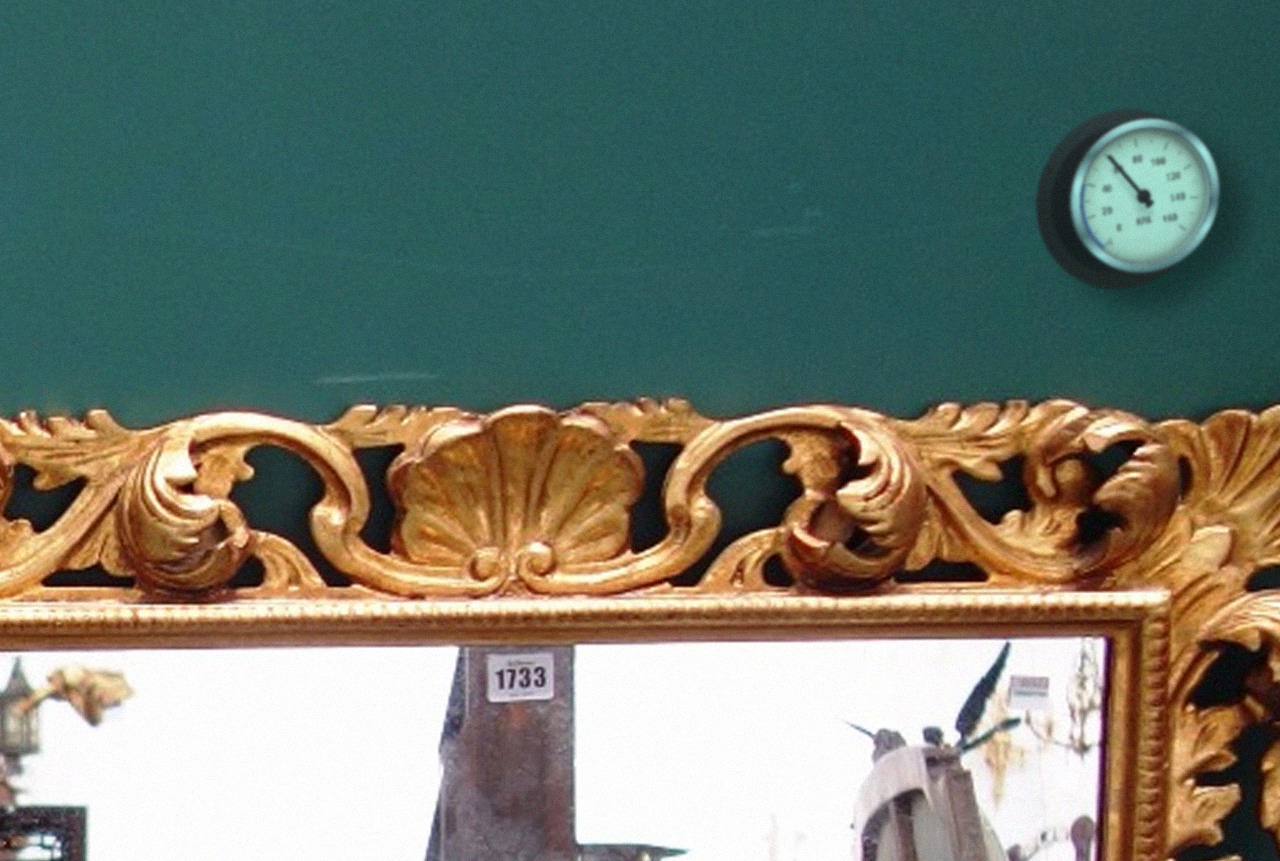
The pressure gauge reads 60 kPa
